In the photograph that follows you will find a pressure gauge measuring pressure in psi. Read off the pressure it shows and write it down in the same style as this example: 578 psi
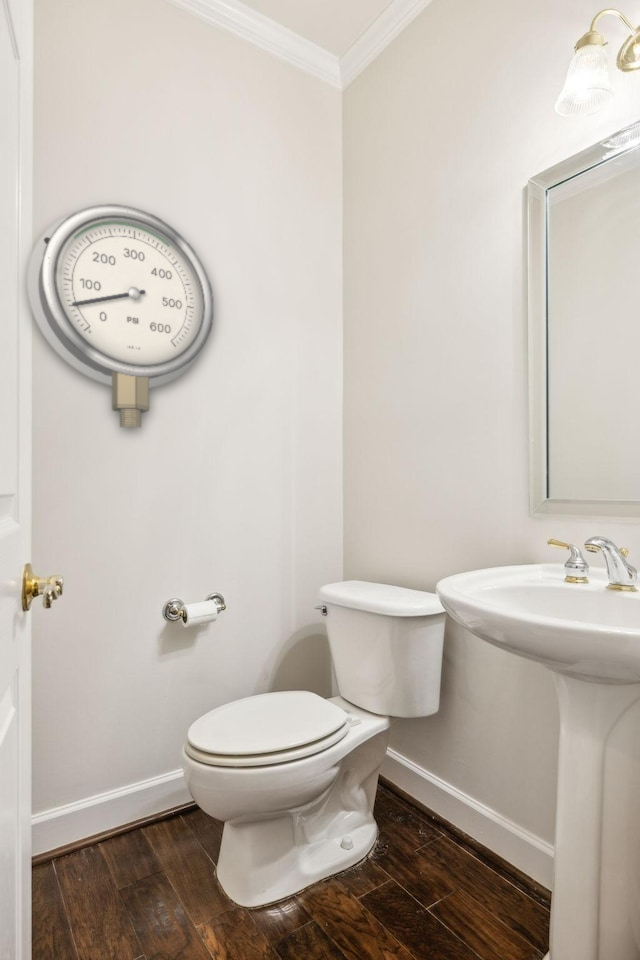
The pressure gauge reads 50 psi
